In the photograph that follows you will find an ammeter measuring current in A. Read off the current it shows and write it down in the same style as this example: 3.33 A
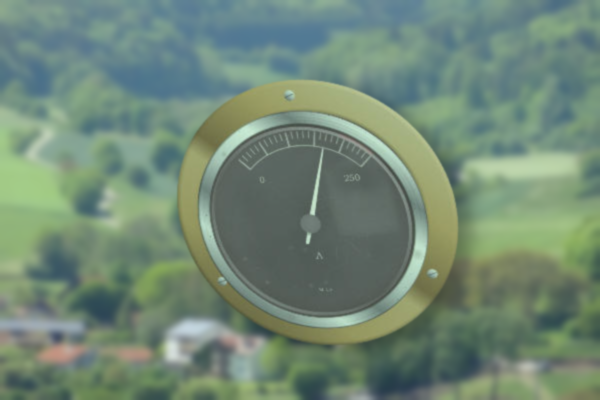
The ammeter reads 170 A
